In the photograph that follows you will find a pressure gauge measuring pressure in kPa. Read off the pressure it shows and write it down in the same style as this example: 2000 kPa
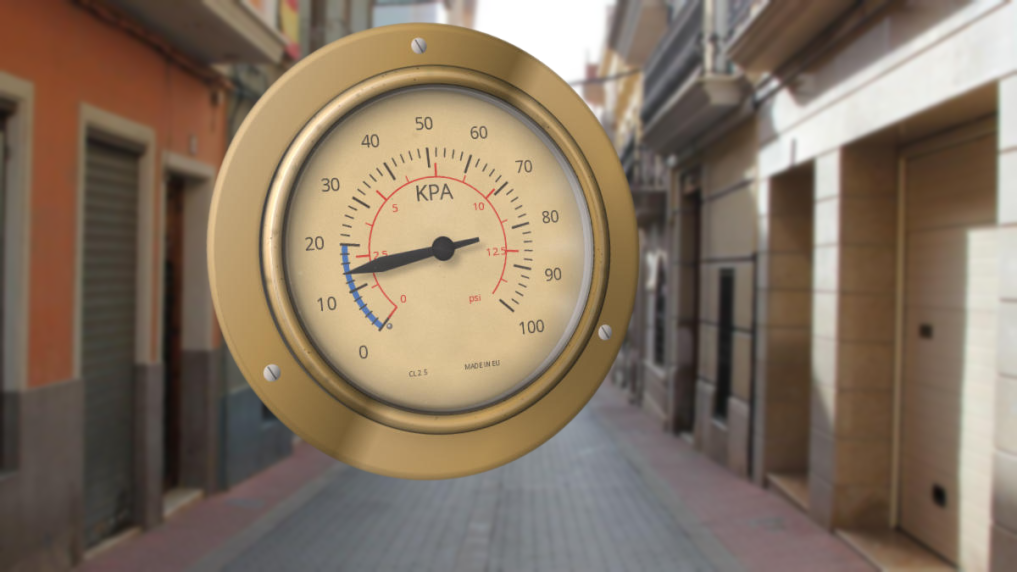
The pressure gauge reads 14 kPa
